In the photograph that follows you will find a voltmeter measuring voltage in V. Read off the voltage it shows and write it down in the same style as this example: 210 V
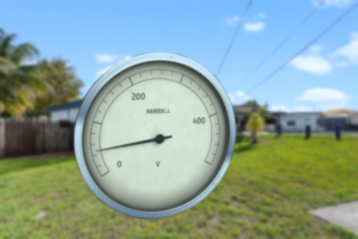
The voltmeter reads 50 V
